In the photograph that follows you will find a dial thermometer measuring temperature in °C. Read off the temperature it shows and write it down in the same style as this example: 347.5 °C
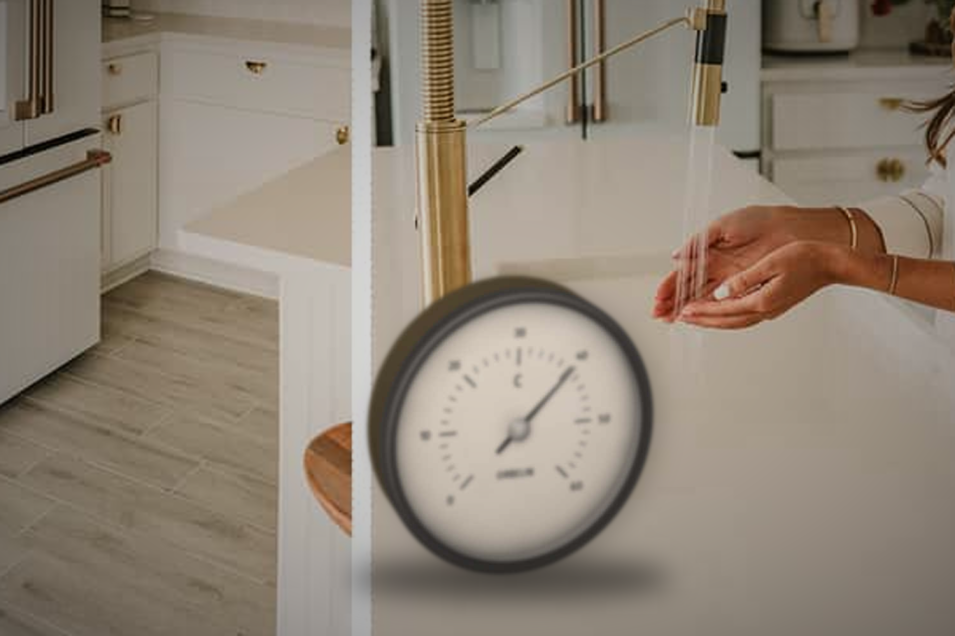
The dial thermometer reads 40 °C
